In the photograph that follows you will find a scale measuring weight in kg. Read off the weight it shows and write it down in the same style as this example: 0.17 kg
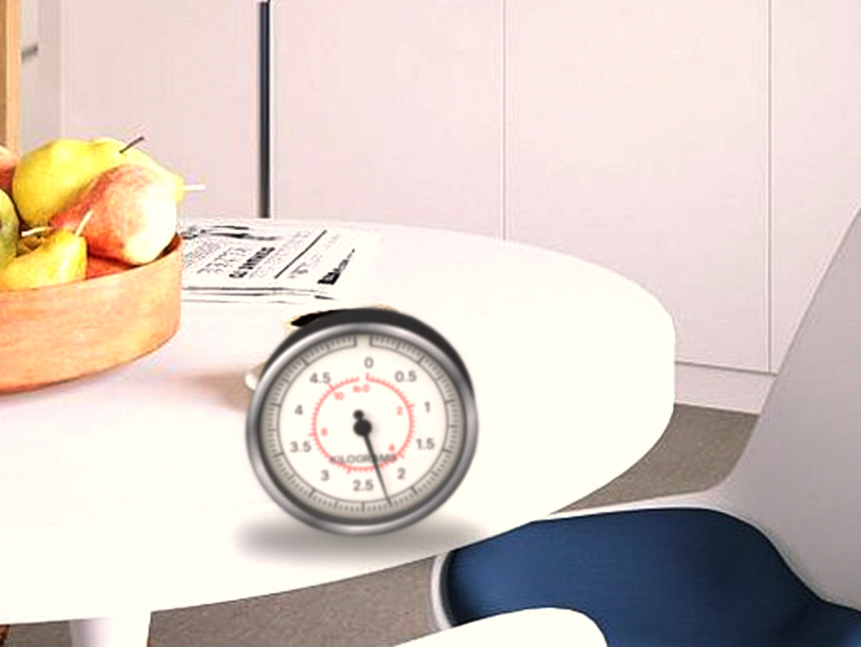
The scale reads 2.25 kg
